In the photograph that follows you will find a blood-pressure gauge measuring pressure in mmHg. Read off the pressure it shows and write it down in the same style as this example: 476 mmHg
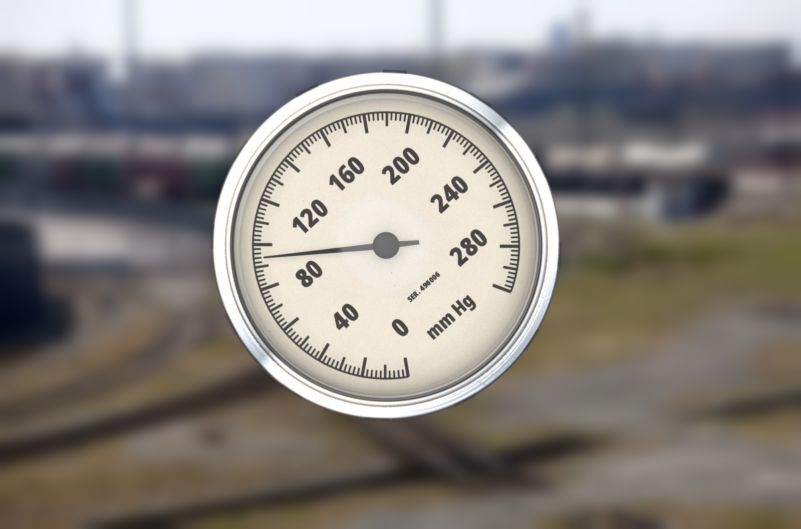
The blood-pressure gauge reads 94 mmHg
